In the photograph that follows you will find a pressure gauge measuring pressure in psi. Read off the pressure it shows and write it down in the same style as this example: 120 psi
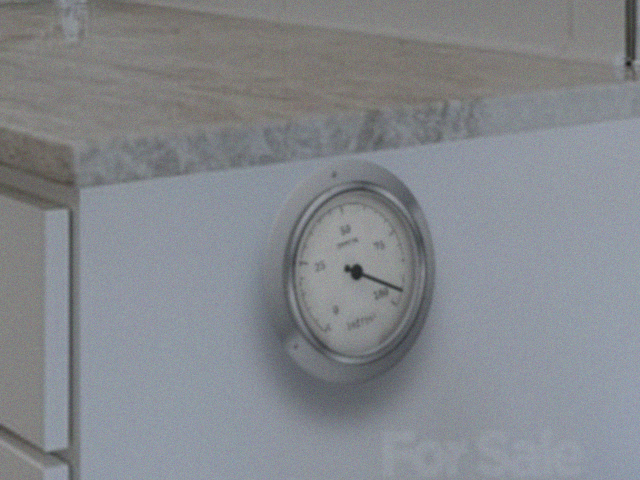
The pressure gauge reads 95 psi
